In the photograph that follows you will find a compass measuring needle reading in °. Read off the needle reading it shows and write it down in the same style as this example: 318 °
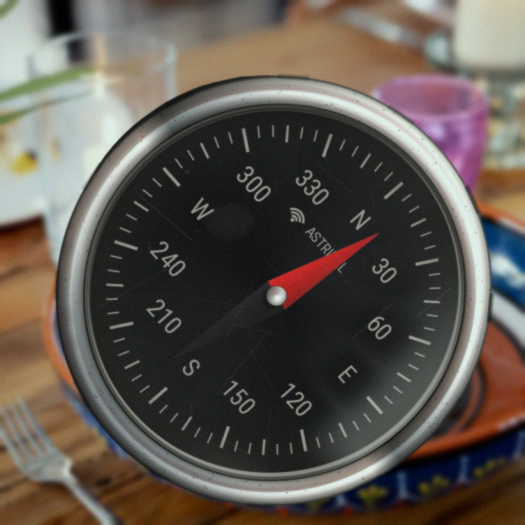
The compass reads 10 °
